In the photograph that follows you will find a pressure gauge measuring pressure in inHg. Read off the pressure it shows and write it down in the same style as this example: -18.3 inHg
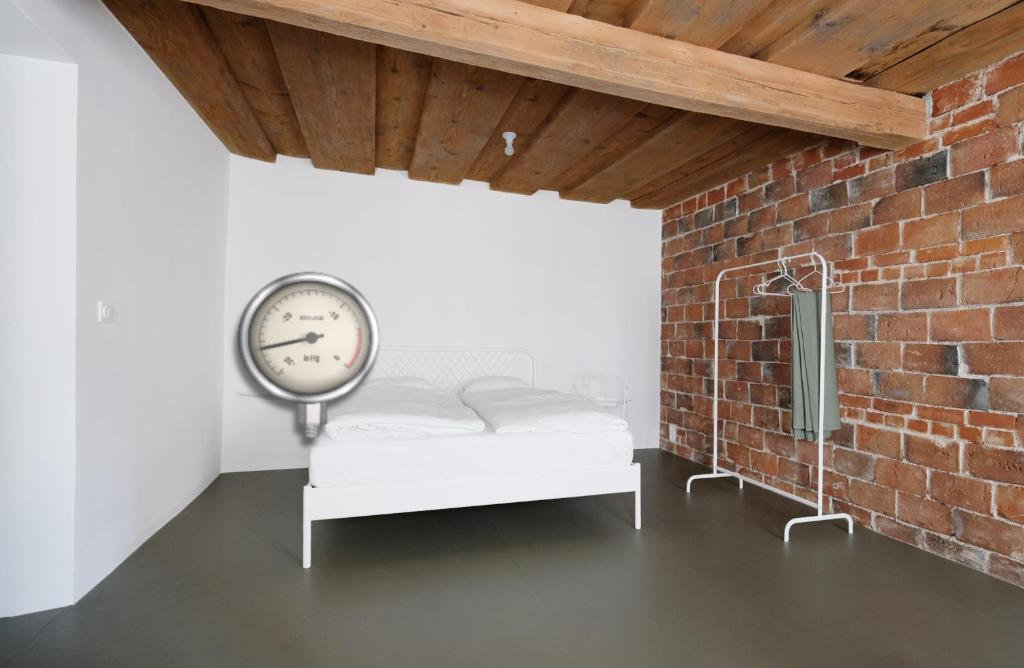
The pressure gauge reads -26 inHg
